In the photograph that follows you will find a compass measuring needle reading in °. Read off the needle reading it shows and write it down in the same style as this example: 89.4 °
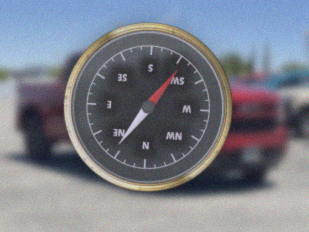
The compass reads 215 °
